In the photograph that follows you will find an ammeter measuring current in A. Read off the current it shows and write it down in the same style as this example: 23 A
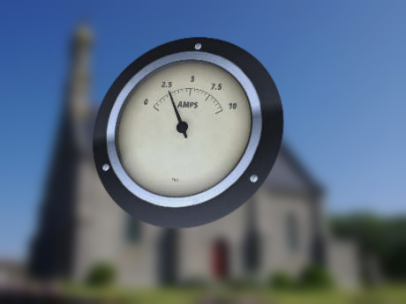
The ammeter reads 2.5 A
